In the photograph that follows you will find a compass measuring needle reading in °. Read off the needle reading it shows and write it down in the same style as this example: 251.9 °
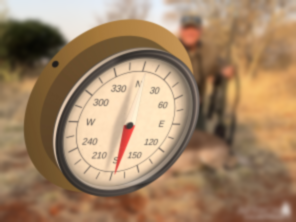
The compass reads 180 °
